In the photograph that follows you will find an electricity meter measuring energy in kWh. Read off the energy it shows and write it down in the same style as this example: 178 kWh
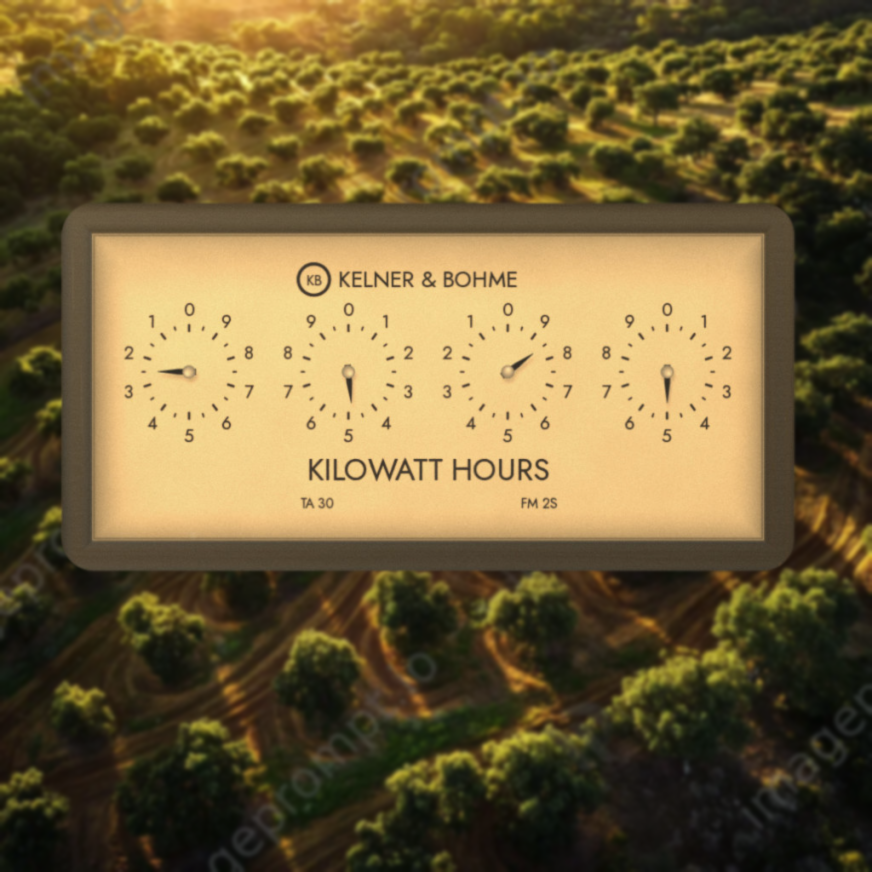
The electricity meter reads 2485 kWh
